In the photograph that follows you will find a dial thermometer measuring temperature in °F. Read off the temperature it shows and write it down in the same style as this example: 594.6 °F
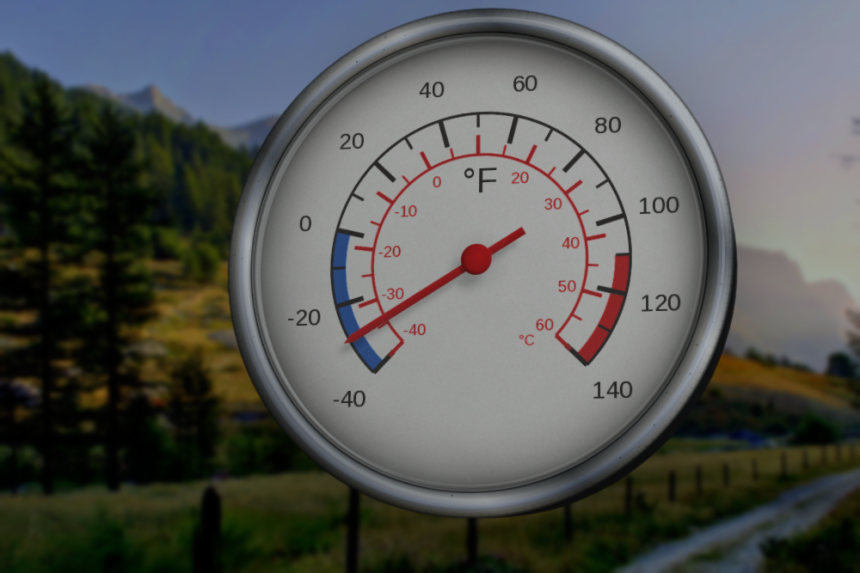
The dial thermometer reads -30 °F
